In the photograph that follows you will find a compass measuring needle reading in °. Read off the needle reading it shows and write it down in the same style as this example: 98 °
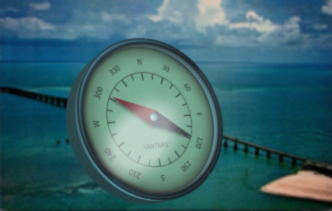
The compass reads 300 °
